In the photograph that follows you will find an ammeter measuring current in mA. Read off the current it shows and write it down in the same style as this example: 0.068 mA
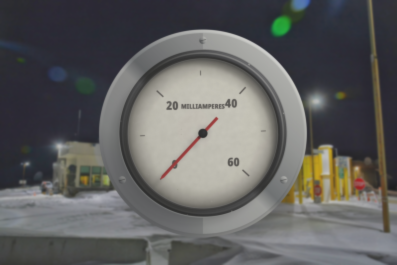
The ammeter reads 0 mA
